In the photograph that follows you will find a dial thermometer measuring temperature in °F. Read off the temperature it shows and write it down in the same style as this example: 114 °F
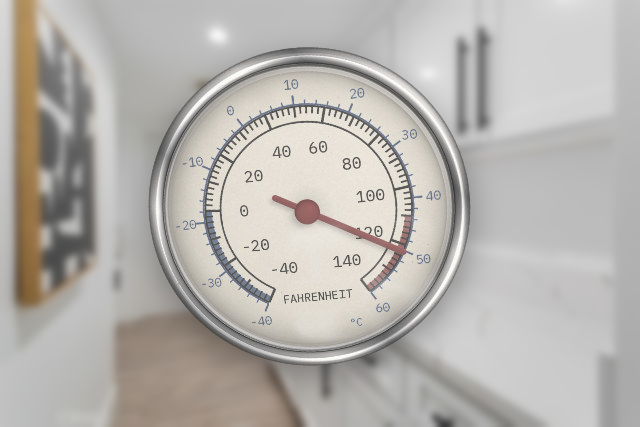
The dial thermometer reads 122 °F
